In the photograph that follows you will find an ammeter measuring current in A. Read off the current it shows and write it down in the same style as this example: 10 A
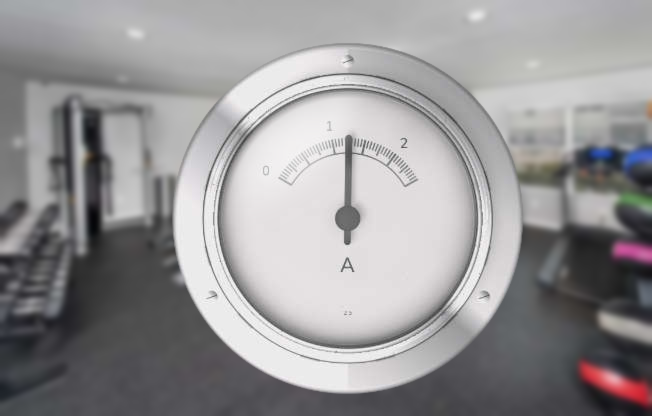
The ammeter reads 1.25 A
